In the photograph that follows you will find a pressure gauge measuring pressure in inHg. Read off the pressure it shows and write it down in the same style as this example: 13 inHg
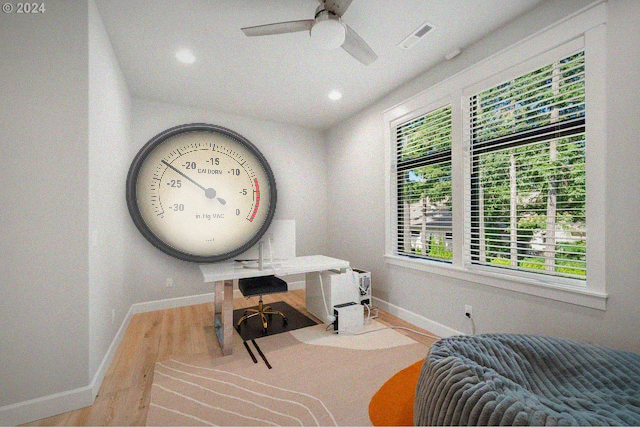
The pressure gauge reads -22.5 inHg
